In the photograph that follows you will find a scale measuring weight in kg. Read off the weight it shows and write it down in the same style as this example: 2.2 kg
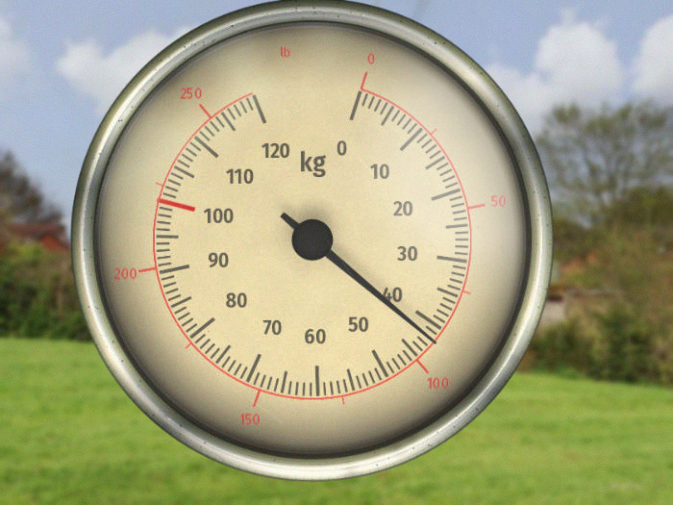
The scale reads 42 kg
